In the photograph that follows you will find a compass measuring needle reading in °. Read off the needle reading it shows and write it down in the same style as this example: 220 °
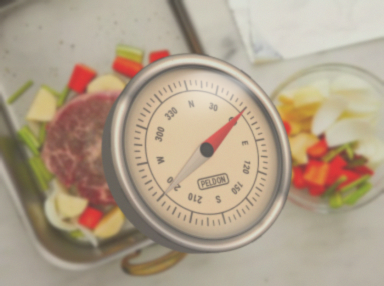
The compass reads 60 °
